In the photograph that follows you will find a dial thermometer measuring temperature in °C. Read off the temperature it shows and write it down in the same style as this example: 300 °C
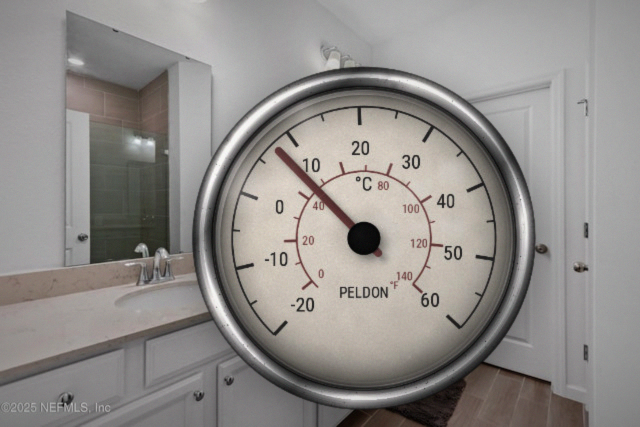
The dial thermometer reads 7.5 °C
